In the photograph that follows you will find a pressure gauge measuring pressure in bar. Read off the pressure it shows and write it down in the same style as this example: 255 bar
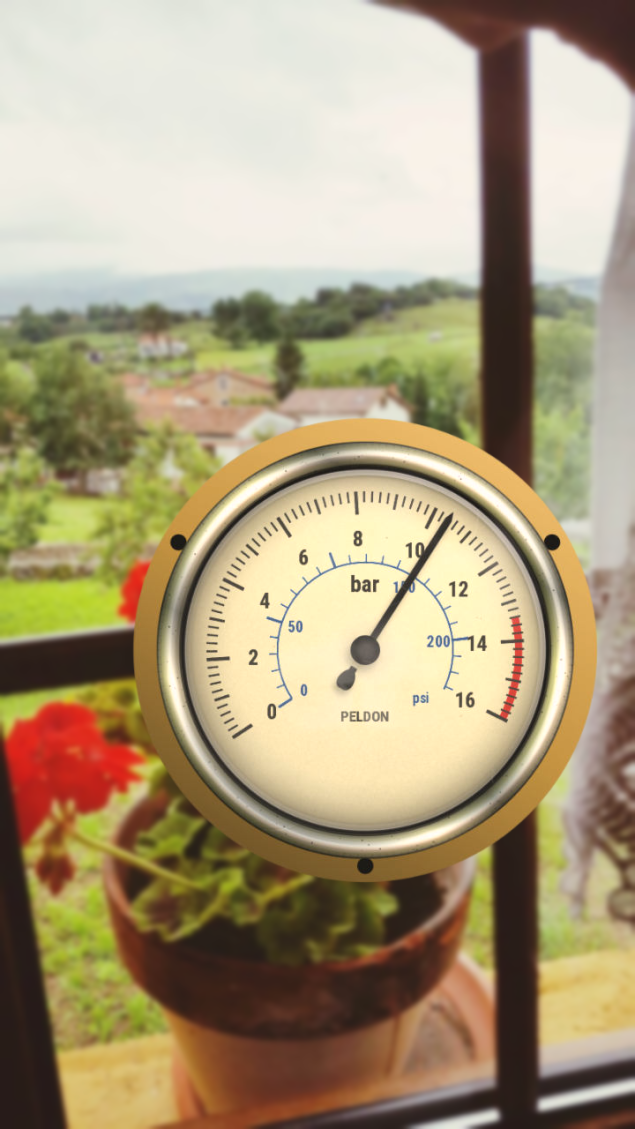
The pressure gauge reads 10.4 bar
